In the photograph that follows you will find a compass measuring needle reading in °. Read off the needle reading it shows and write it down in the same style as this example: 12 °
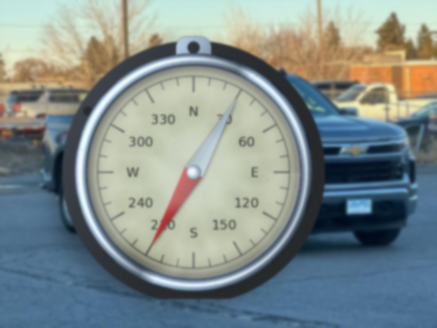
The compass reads 210 °
